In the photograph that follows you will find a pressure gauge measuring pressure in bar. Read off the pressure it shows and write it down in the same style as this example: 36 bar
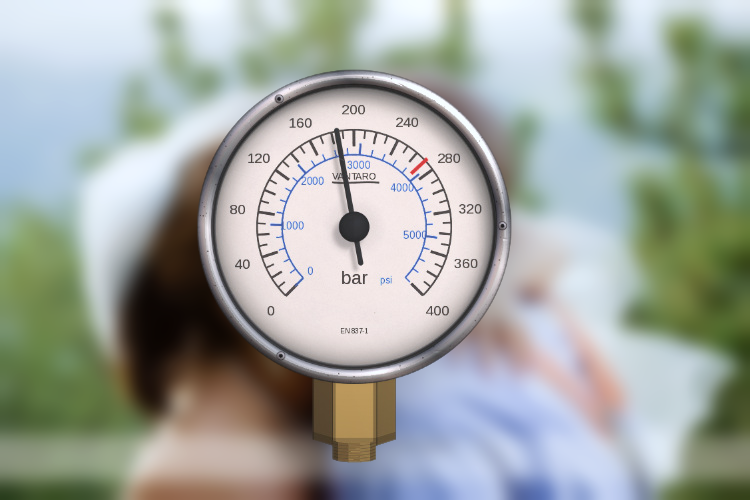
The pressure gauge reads 185 bar
